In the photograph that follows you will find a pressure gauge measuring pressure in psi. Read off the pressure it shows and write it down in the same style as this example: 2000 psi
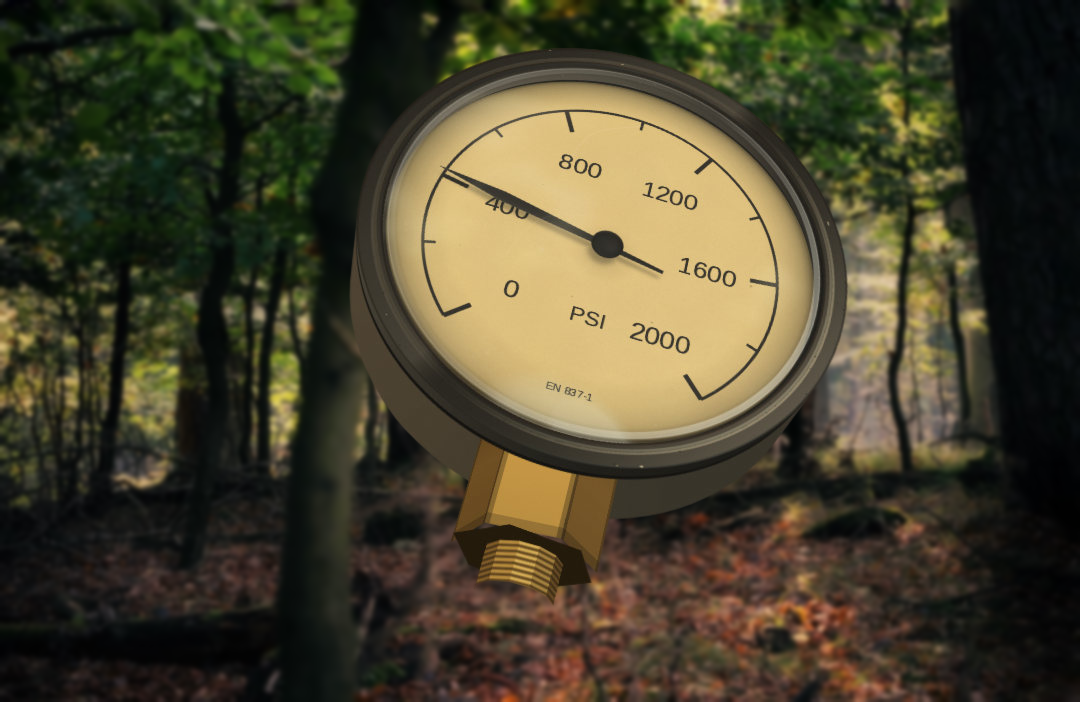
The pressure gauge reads 400 psi
